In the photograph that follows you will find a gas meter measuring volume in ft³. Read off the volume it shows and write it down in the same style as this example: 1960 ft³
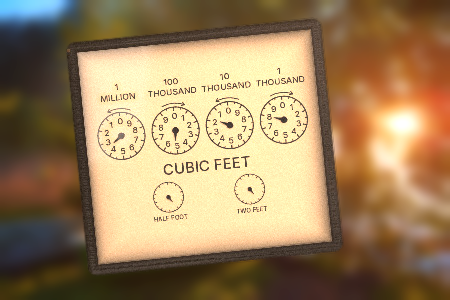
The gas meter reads 351800 ft³
